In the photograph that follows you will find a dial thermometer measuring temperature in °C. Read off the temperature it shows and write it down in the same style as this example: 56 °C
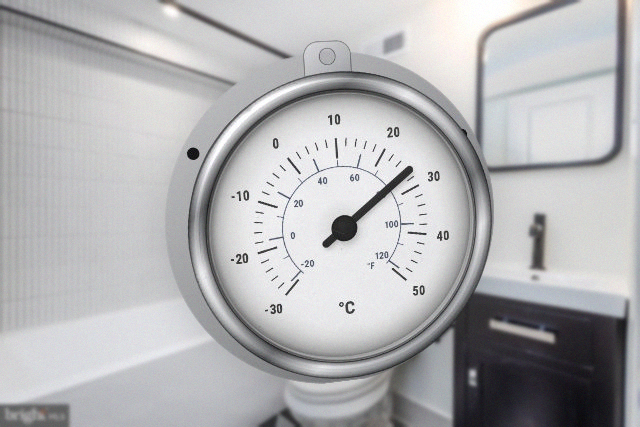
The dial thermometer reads 26 °C
